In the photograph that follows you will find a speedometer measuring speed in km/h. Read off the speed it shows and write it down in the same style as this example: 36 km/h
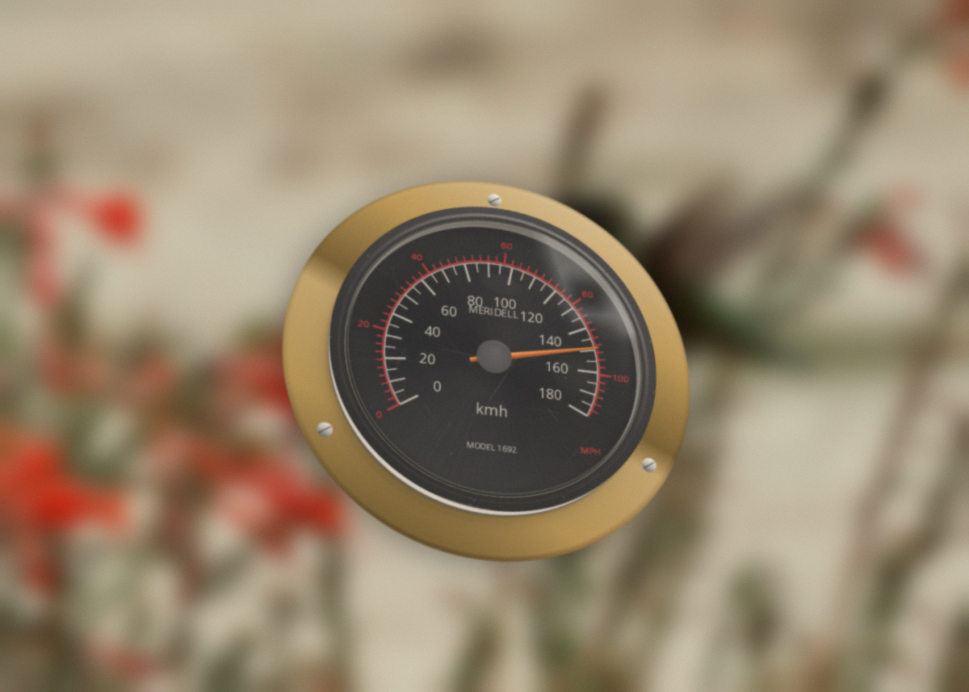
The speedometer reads 150 km/h
